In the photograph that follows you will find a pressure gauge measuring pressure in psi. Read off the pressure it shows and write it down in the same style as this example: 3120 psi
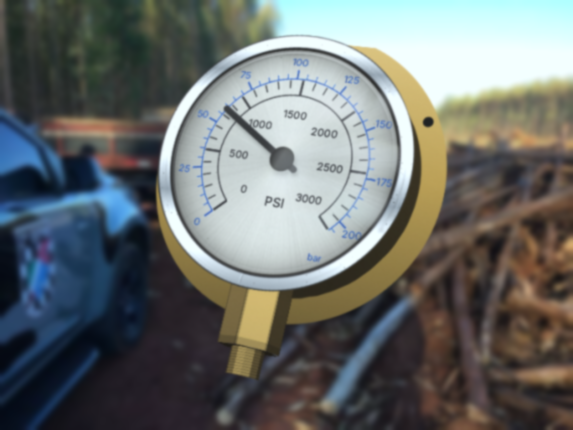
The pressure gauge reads 850 psi
